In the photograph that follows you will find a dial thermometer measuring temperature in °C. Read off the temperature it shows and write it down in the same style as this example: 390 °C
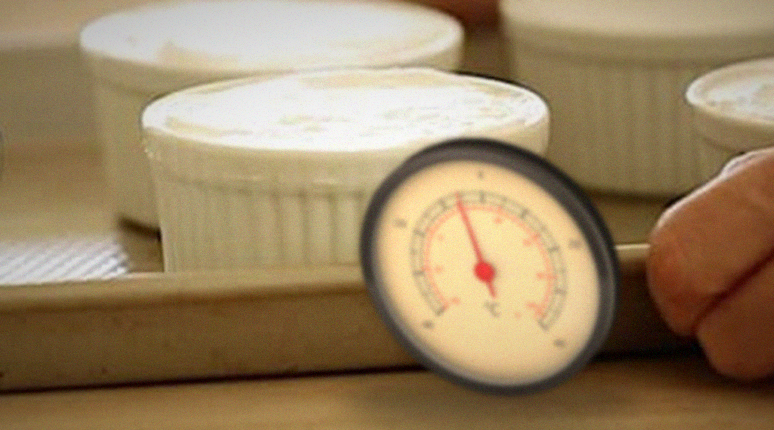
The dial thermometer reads -5 °C
